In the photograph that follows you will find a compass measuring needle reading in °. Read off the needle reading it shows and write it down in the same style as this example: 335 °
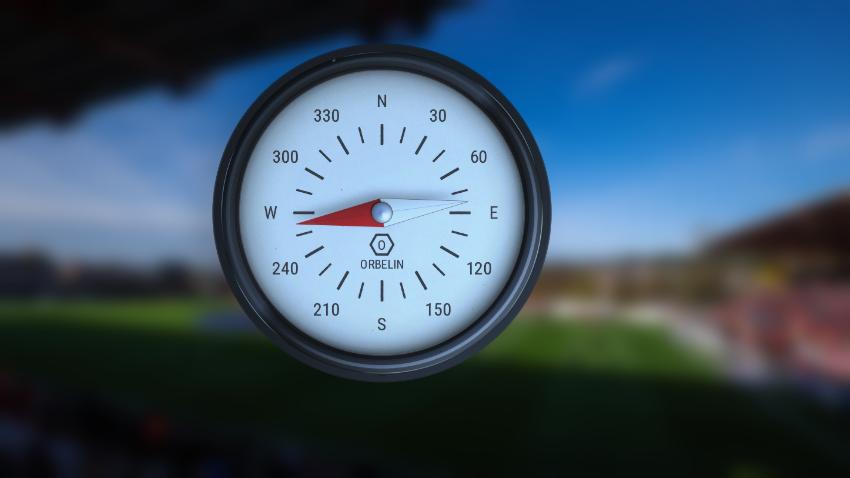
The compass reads 262.5 °
